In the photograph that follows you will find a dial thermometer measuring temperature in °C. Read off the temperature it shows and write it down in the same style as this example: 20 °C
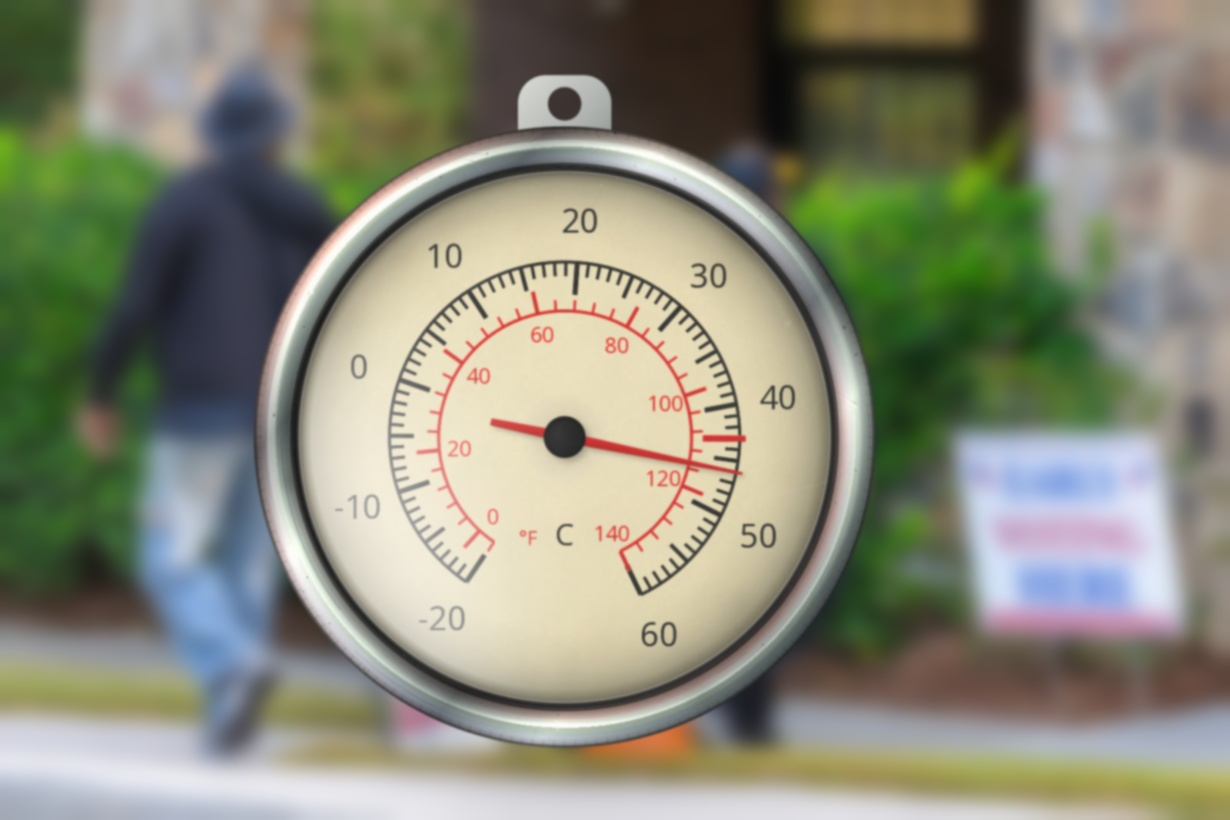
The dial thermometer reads 46 °C
